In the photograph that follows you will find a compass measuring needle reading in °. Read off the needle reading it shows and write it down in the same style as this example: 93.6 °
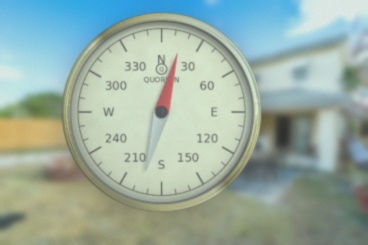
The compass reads 15 °
